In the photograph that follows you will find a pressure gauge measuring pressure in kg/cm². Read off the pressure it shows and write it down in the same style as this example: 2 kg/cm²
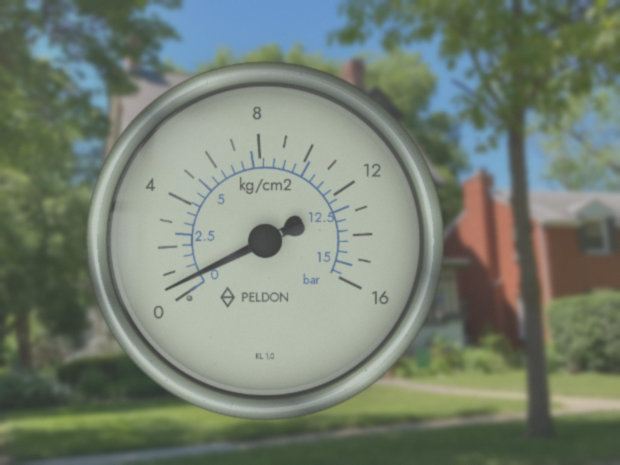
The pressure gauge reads 0.5 kg/cm²
